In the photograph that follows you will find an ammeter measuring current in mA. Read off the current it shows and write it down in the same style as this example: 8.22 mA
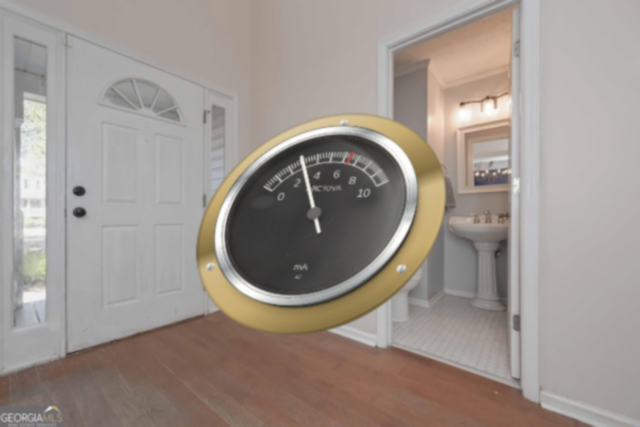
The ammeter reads 3 mA
